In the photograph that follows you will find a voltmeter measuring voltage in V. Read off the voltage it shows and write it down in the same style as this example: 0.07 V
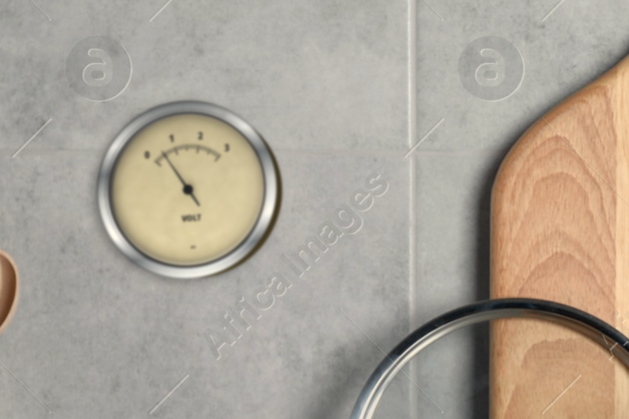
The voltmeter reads 0.5 V
